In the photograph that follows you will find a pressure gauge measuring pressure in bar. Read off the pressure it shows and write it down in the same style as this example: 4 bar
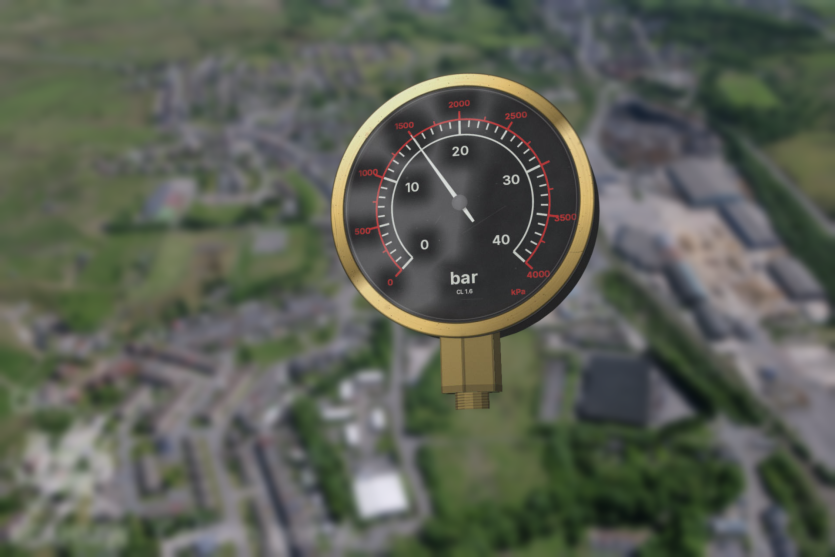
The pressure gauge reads 15 bar
